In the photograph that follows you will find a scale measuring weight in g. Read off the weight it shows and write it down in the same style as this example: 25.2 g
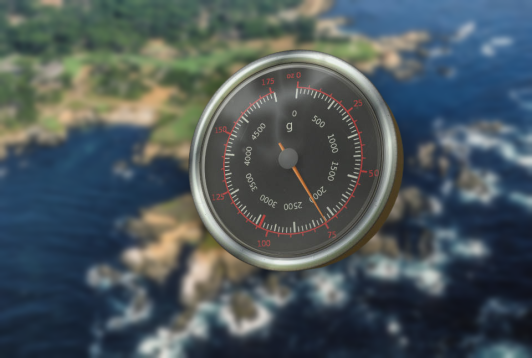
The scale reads 2100 g
